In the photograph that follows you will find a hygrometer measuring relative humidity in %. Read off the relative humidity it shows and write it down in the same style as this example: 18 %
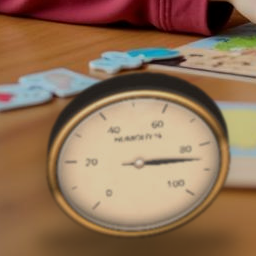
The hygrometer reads 85 %
